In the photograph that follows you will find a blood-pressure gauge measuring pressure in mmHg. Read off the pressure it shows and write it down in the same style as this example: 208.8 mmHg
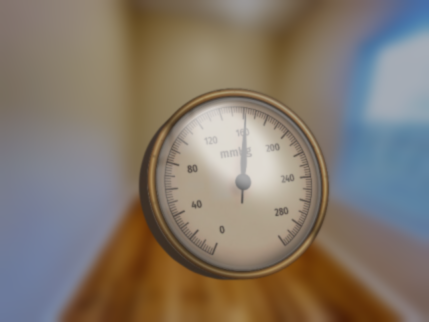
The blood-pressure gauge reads 160 mmHg
